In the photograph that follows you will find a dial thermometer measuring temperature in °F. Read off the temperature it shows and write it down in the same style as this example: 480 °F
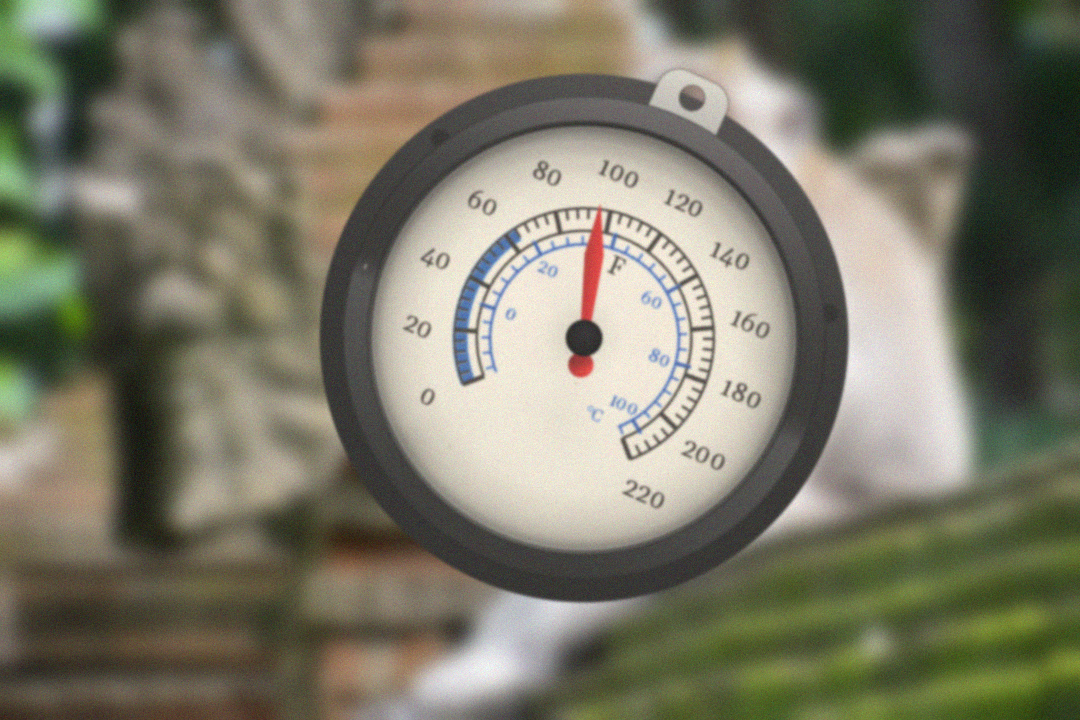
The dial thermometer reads 96 °F
